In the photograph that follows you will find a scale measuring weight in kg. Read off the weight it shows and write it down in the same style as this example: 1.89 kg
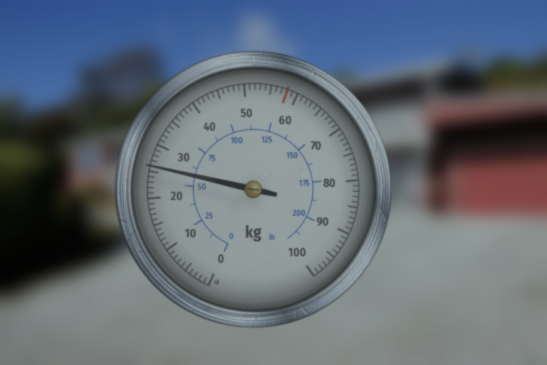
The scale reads 26 kg
